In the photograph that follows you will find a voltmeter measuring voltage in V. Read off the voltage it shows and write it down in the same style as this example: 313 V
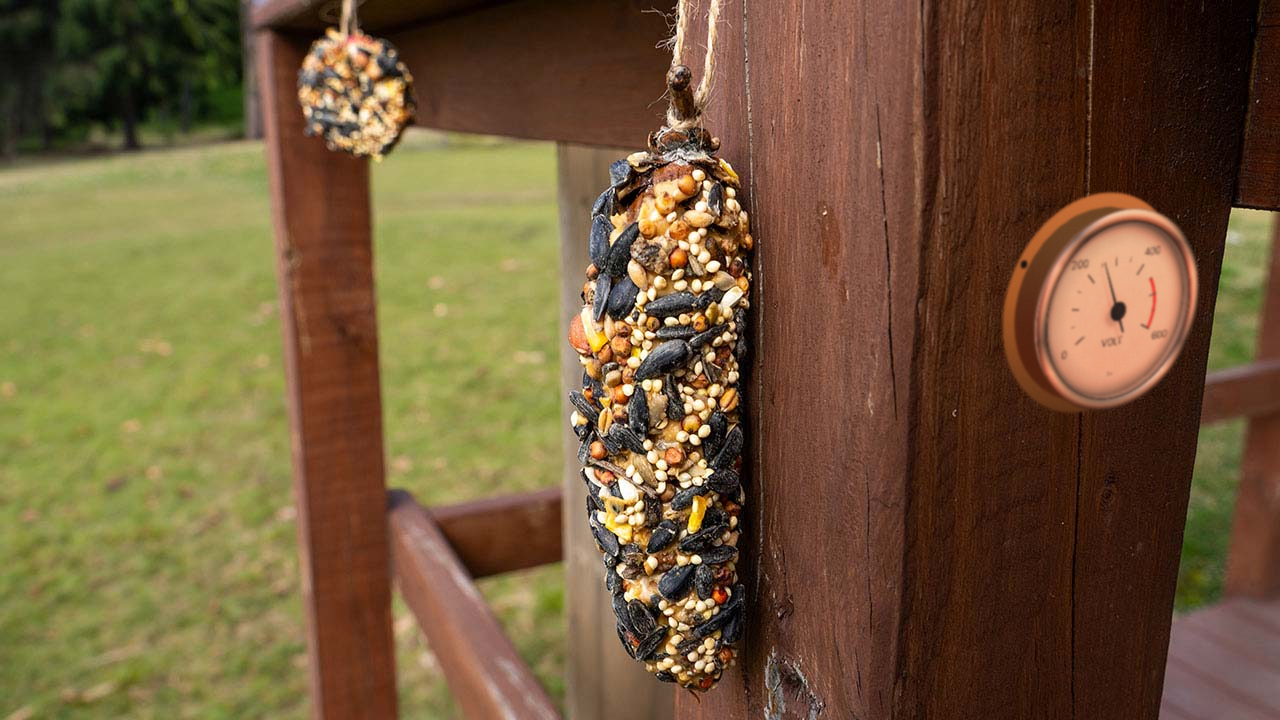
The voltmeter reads 250 V
